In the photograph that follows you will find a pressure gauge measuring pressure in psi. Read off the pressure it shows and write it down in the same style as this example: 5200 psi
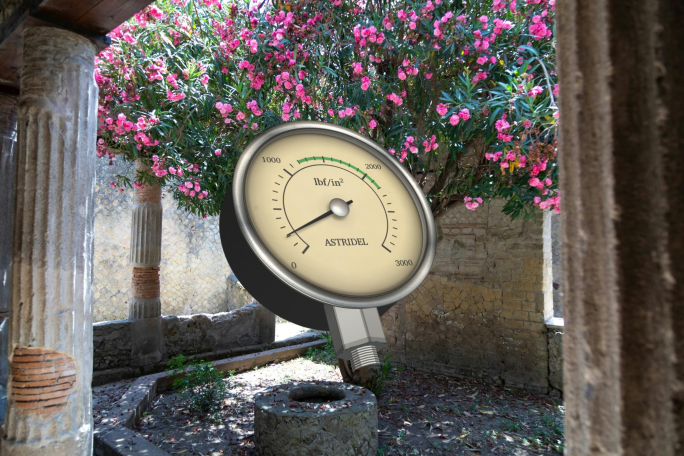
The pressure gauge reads 200 psi
